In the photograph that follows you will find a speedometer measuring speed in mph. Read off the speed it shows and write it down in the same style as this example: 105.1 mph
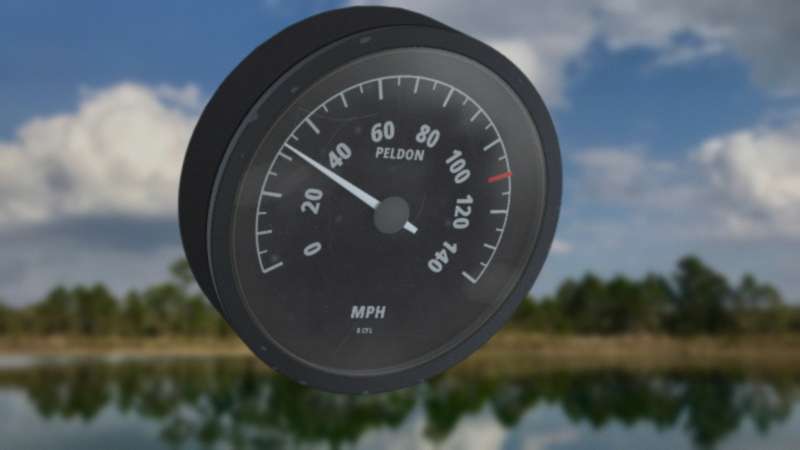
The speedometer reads 32.5 mph
